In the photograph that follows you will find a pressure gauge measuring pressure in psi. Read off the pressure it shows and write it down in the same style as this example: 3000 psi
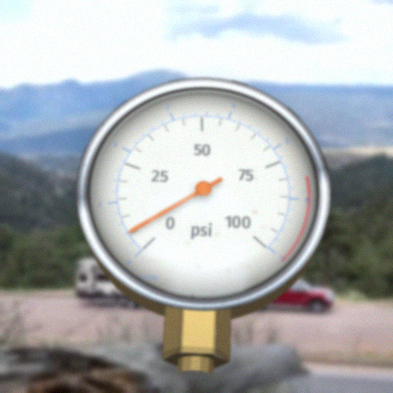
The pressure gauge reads 5 psi
